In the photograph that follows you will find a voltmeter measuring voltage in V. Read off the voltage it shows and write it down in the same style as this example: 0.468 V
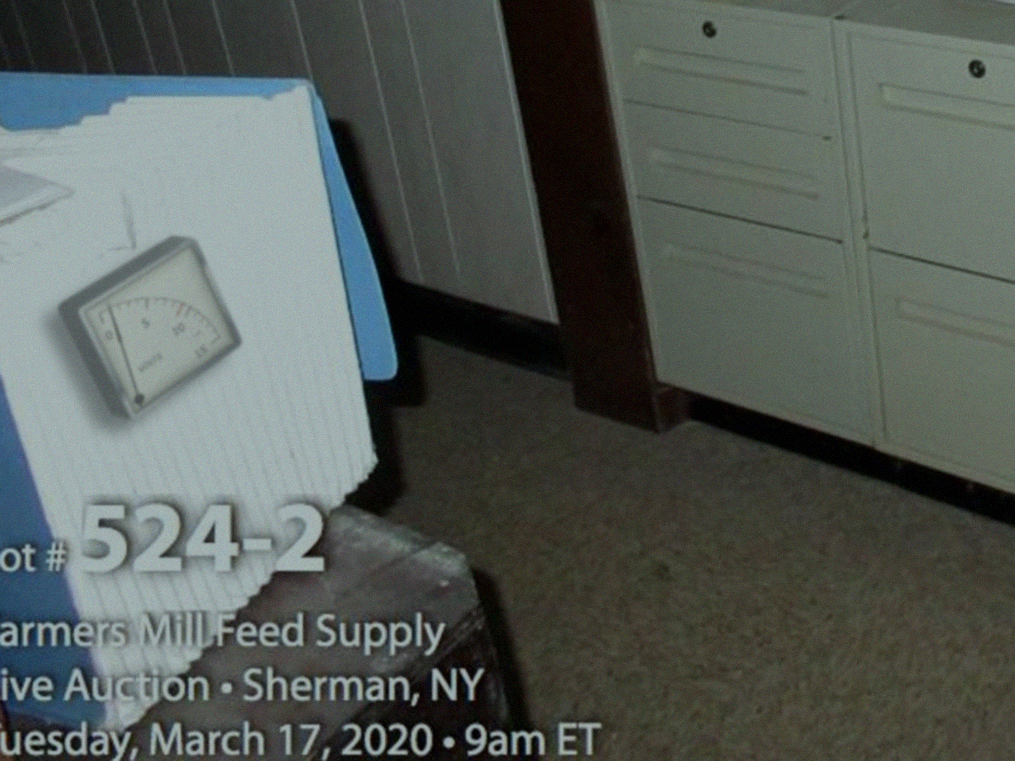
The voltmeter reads 1 V
